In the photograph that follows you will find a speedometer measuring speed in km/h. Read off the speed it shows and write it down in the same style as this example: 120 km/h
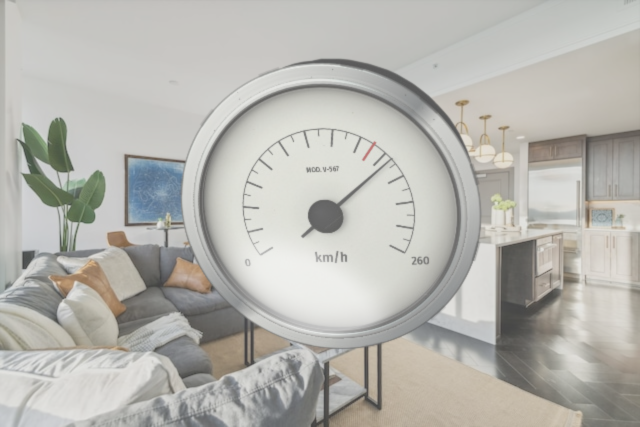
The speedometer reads 185 km/h
